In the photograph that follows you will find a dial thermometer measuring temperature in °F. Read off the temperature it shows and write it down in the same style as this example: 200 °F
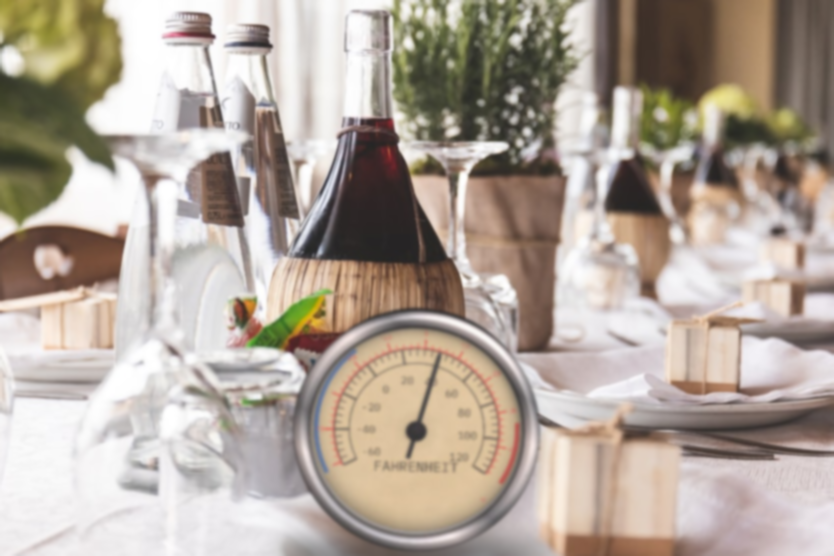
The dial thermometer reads 40 °F
